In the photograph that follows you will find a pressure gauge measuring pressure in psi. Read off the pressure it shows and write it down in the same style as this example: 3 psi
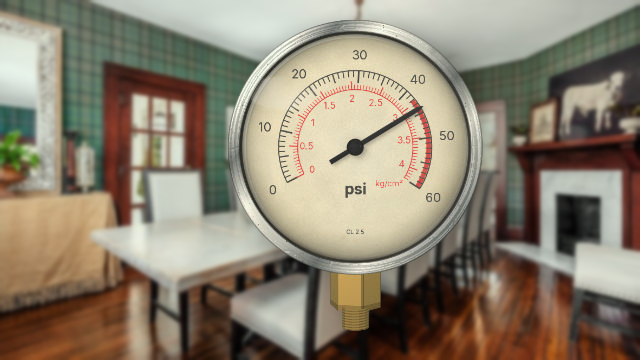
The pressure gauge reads 44 psi
